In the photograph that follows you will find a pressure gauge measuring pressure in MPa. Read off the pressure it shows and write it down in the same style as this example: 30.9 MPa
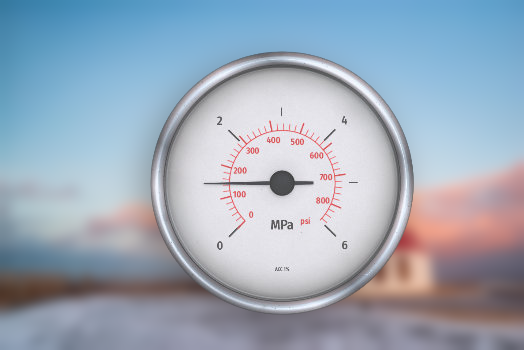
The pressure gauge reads 1 MPa
